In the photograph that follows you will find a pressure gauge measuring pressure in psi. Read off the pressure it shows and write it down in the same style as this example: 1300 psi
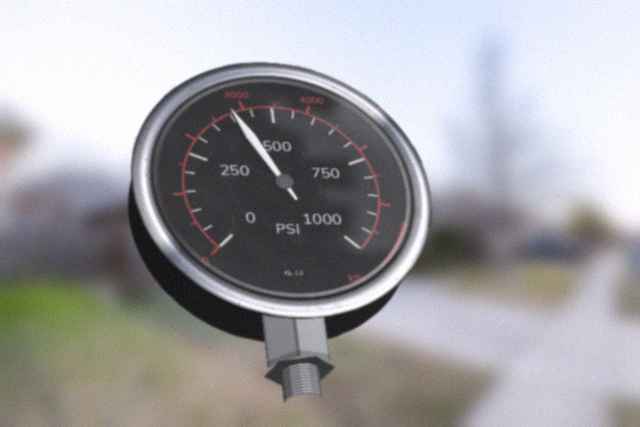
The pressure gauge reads 400 psi
